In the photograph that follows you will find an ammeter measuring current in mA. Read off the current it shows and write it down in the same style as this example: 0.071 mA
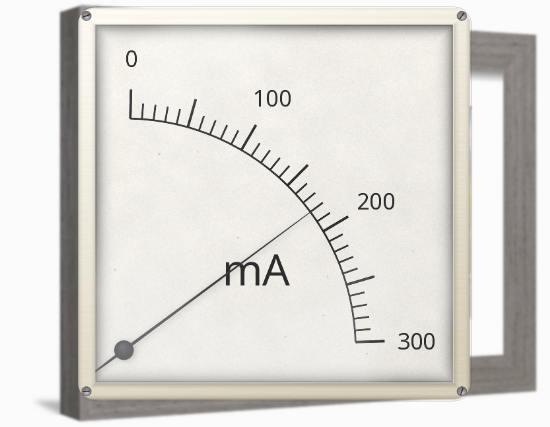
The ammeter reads 180 mA
